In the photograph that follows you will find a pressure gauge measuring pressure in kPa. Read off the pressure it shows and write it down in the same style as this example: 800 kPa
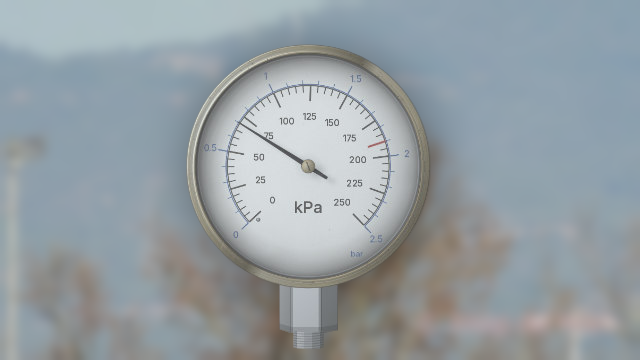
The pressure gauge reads 70 kPa
